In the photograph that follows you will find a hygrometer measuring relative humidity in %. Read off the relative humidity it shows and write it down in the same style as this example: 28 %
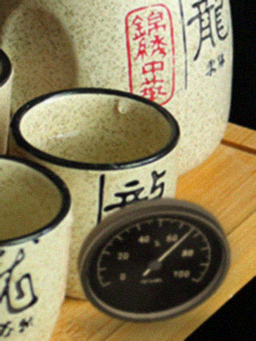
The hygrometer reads 65 %
